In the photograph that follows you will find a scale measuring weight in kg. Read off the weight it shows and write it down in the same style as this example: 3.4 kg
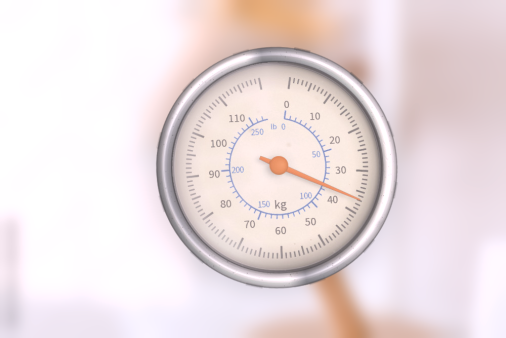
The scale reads 37 kg
